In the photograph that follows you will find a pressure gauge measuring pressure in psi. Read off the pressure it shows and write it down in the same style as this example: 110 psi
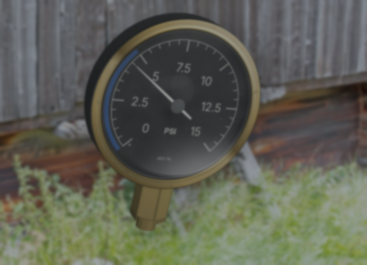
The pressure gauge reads 4.5 psi
